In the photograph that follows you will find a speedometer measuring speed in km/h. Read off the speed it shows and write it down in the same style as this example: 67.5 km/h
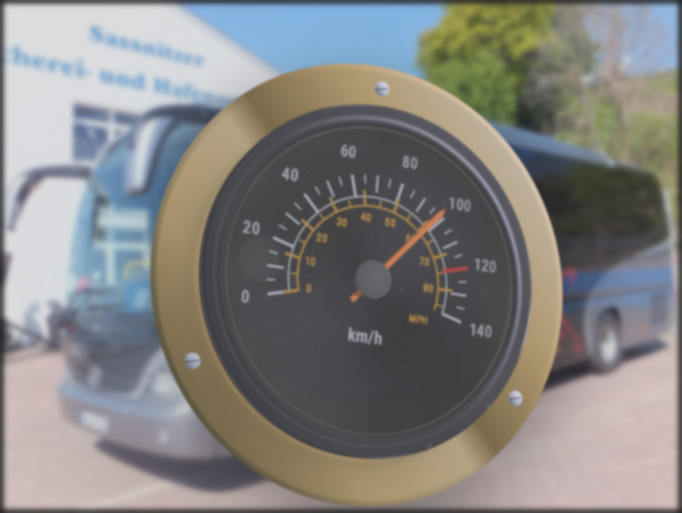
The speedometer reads 97.5 km/h
